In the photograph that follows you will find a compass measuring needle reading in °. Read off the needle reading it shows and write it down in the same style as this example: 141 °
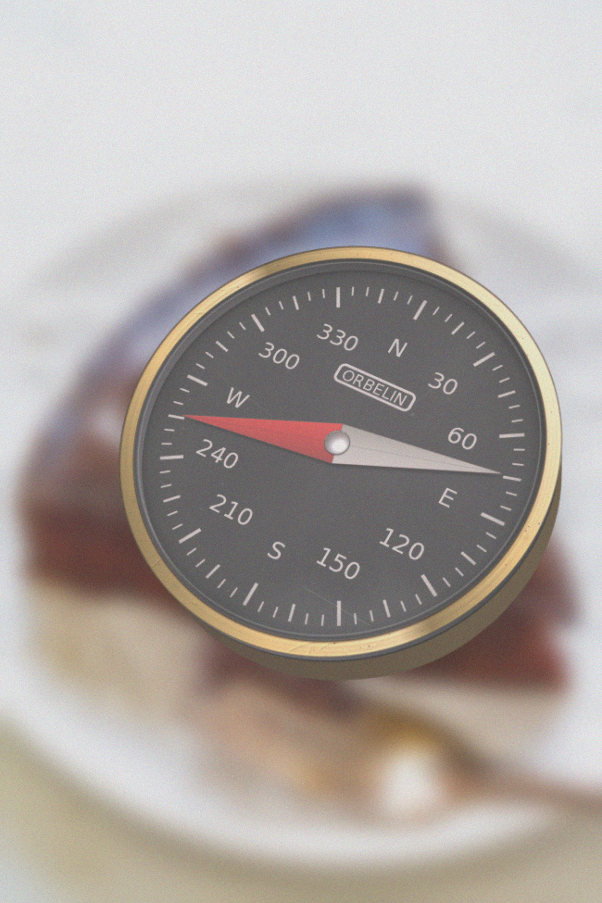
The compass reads 255 °
